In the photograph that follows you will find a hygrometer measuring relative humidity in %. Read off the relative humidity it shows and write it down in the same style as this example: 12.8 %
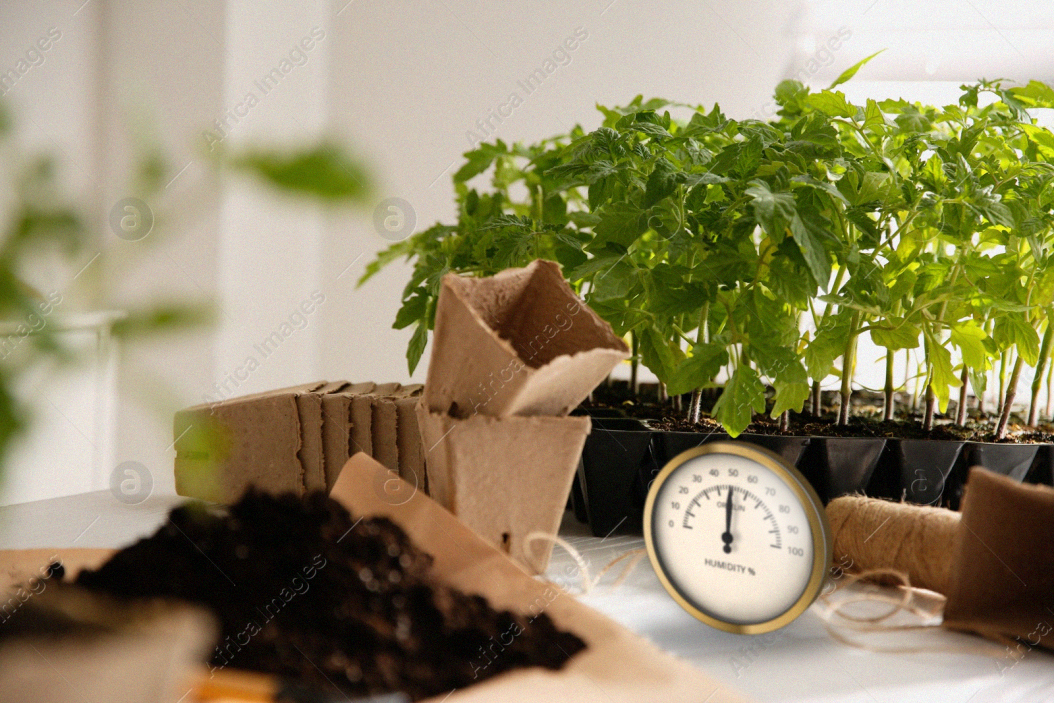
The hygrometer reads 50 %
